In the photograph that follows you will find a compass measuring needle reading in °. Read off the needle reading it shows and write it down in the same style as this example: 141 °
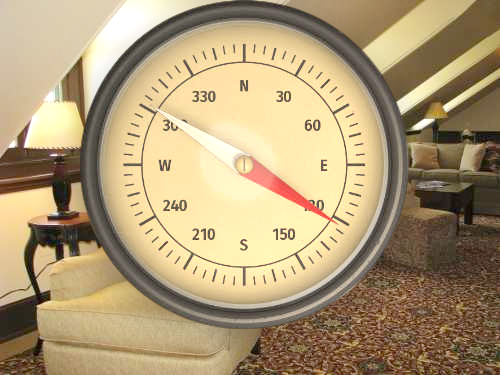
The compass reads 122.5 °
